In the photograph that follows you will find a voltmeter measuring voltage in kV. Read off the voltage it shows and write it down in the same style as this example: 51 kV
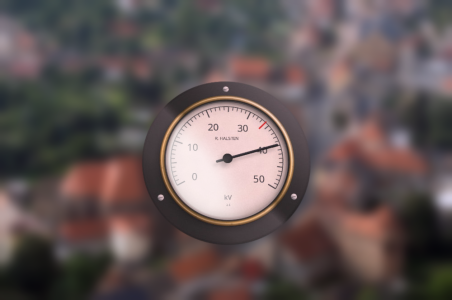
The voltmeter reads 40 kV
